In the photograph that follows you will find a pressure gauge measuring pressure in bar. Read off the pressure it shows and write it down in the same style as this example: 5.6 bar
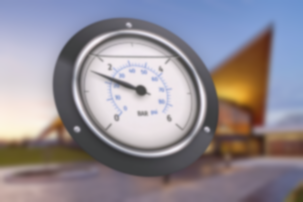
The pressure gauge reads 1.5 bar
